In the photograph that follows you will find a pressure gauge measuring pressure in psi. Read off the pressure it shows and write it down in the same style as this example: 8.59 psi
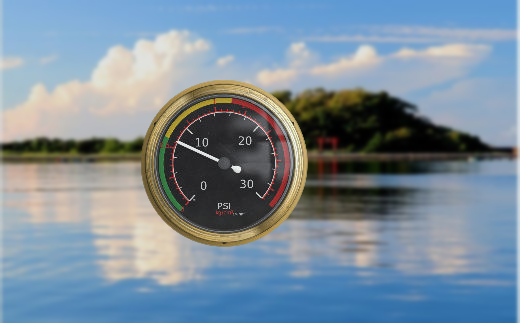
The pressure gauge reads 8 psi
